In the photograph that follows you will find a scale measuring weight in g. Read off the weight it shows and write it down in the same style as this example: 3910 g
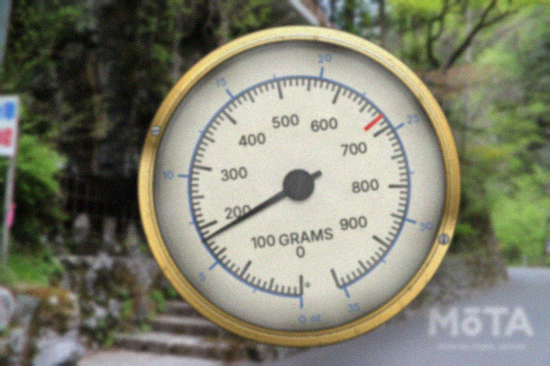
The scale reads 180 g
